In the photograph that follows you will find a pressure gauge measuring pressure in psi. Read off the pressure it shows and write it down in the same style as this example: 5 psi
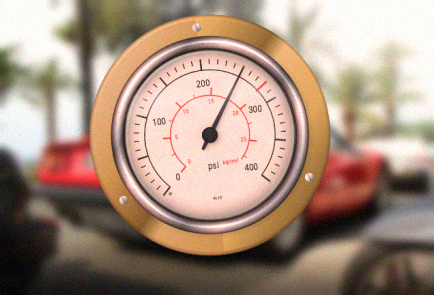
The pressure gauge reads 250 psi
